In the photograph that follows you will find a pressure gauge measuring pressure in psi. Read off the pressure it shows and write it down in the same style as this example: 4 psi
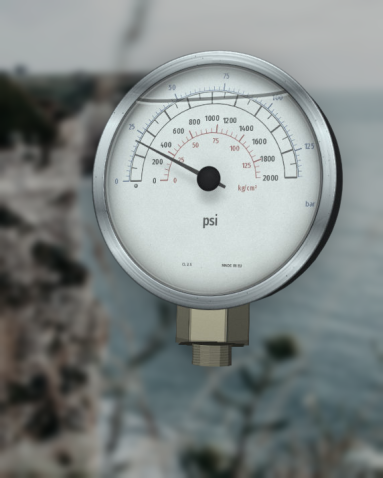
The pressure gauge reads 300 psi
